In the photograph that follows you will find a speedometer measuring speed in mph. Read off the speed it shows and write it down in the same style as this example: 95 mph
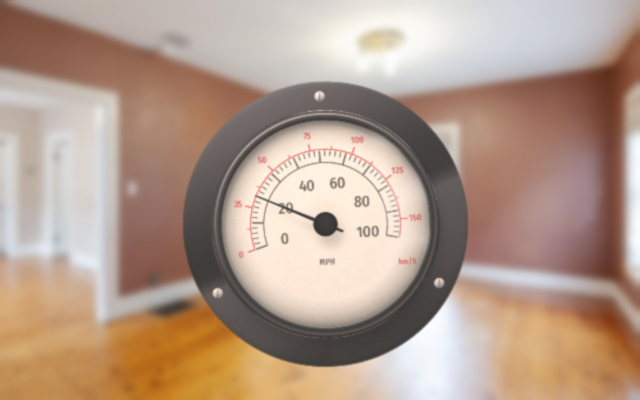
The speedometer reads 20 mph
